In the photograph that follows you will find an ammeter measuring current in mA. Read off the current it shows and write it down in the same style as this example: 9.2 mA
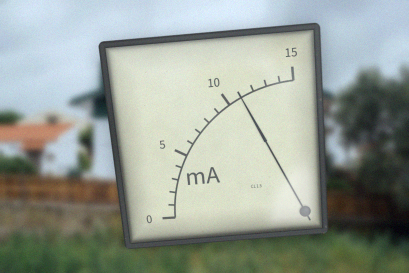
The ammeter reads 11 mA
